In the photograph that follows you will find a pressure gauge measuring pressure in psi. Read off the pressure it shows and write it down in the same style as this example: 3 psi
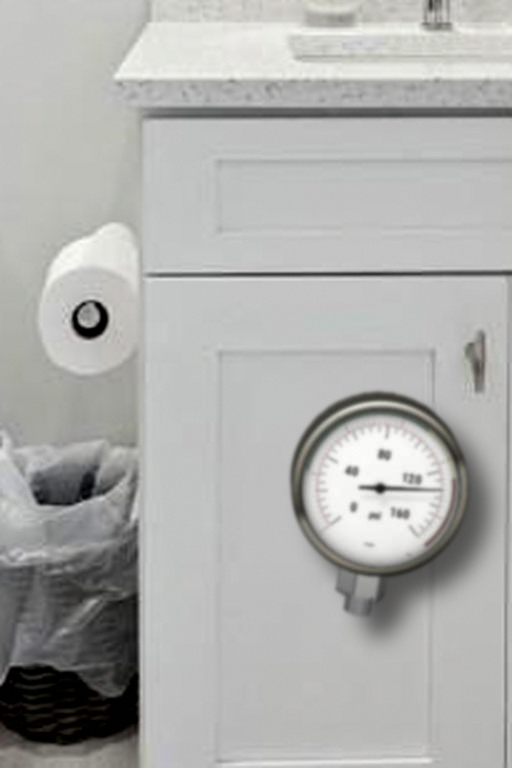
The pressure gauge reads 130 psi
